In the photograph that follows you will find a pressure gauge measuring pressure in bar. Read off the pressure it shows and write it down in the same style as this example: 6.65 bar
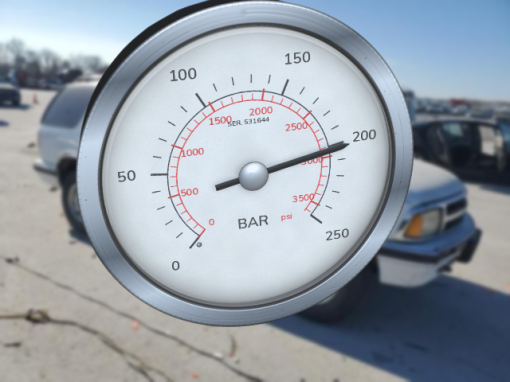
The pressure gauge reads 200 bar
